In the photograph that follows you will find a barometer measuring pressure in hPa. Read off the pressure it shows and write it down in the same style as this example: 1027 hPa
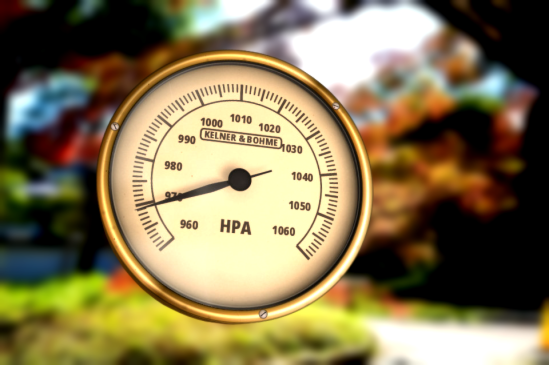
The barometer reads 969 hPa
